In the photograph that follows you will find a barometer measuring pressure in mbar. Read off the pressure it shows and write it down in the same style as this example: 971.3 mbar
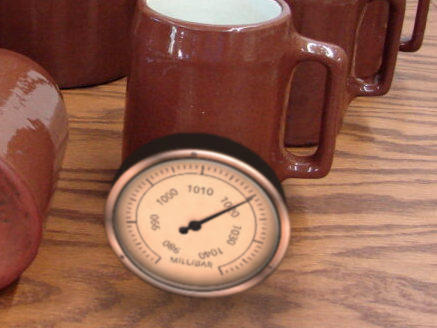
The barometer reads 1020 mbar
